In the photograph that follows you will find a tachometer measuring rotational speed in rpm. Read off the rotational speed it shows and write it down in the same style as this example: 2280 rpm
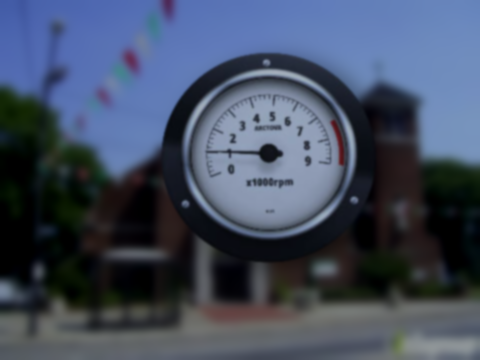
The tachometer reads 1000 rpm
